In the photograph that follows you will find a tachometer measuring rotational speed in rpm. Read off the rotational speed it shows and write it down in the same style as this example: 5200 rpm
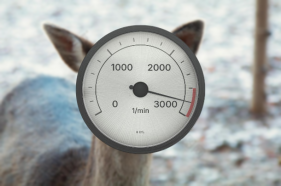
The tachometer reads 2800 rpm
